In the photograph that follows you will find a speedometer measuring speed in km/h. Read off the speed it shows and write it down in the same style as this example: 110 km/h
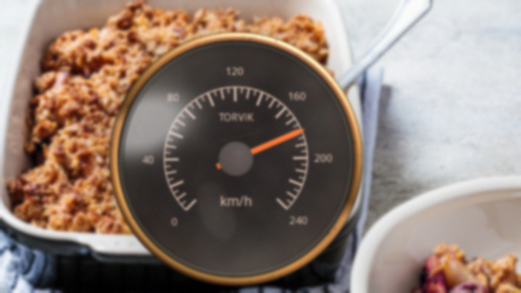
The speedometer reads 180 km/h
